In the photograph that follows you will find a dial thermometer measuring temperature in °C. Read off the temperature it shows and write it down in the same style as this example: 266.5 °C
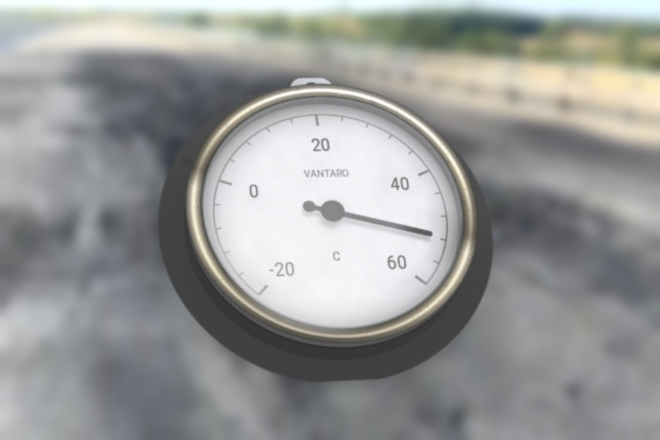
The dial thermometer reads 52 °C
